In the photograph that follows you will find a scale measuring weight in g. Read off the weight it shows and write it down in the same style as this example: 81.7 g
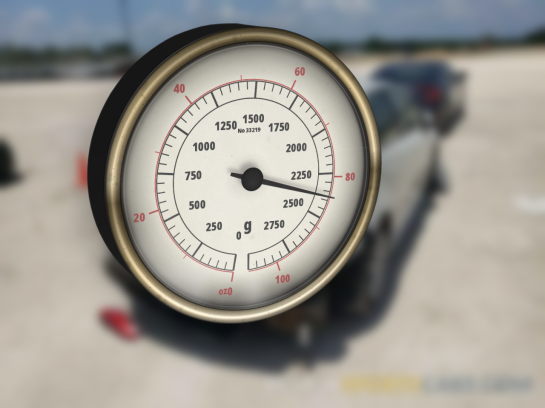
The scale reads 2375 g
